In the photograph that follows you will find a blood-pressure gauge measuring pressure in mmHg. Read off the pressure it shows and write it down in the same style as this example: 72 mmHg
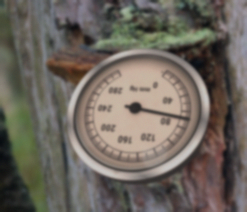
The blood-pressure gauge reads 70 mmHg
